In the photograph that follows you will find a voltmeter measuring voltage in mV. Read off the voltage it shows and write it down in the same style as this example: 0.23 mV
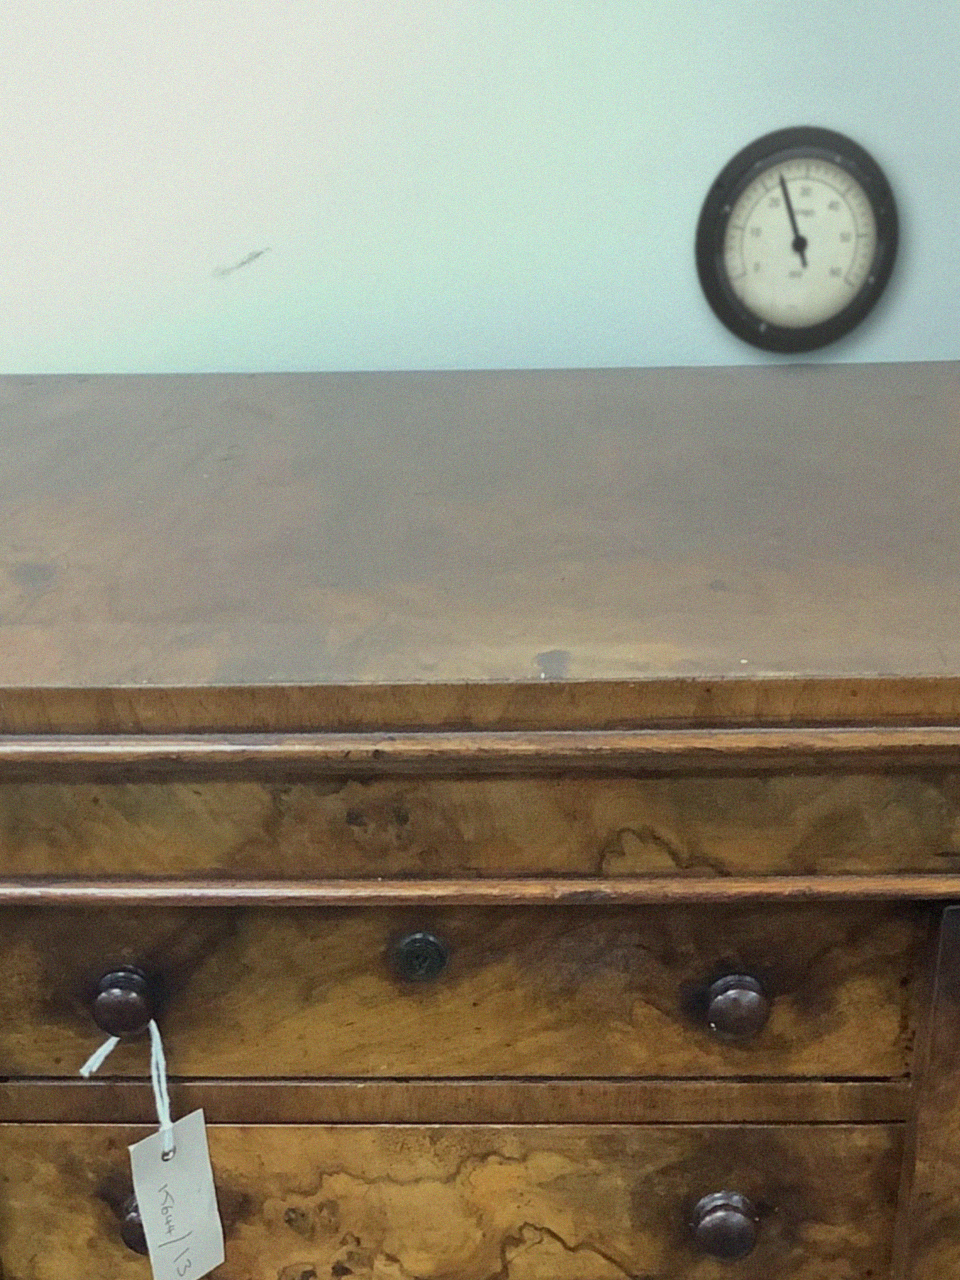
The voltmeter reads 24 mV
